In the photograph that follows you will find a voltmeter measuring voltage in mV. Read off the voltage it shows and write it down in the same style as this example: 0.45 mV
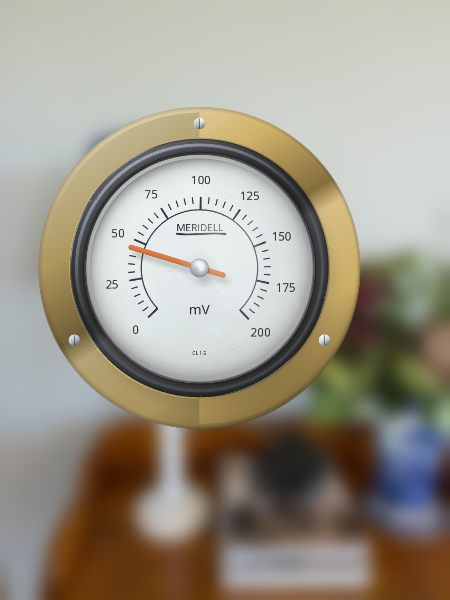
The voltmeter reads 45 mV
